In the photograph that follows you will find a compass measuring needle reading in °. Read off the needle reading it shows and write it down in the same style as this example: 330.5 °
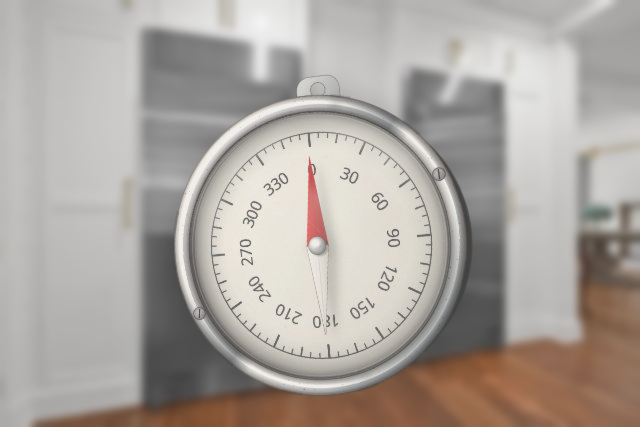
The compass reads 0 °
